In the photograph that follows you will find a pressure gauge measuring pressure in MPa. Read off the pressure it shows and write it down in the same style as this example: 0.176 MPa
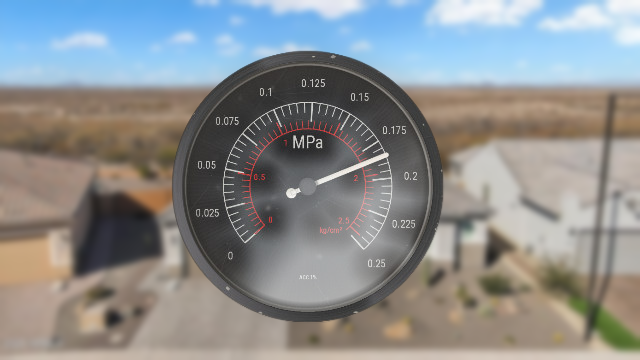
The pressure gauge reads 0.185 MPa
